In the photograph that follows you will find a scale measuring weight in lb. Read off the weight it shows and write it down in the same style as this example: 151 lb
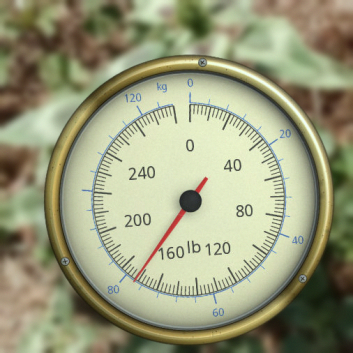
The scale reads 172 lb
